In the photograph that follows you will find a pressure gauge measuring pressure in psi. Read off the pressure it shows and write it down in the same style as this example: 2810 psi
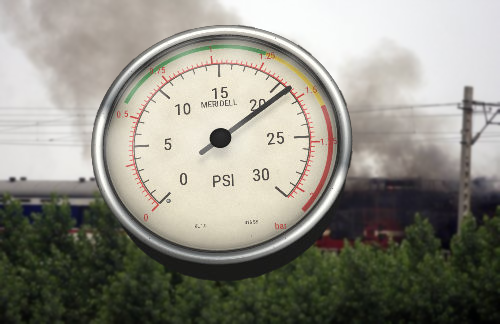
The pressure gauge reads 21 psi
